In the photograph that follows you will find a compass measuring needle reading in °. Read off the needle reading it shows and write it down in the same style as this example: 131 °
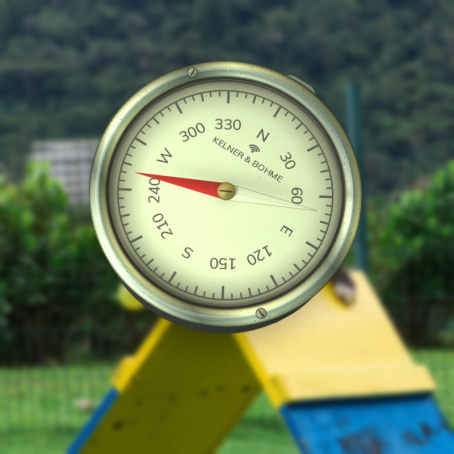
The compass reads 250 °
